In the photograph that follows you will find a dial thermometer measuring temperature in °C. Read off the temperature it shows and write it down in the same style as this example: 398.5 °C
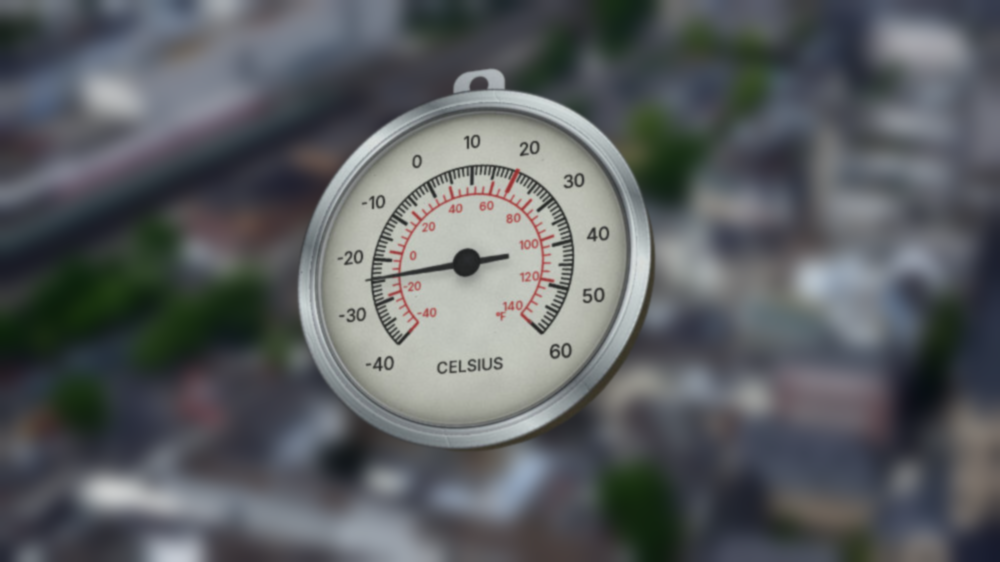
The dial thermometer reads -25 °C
